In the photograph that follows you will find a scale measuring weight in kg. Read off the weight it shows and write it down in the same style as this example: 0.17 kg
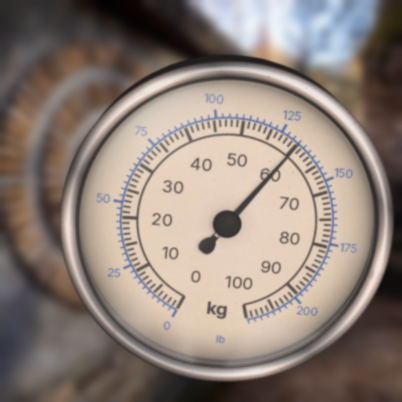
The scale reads 60 kg
